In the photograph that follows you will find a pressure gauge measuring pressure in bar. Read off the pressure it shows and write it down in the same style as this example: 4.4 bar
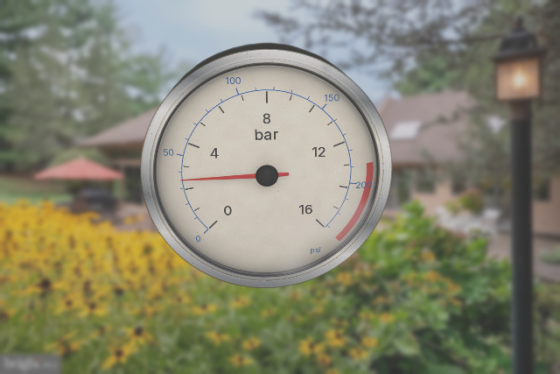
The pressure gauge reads 2.5 bar
